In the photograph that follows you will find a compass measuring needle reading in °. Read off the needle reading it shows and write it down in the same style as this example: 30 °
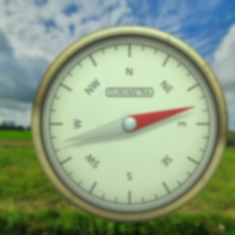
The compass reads 75 °
